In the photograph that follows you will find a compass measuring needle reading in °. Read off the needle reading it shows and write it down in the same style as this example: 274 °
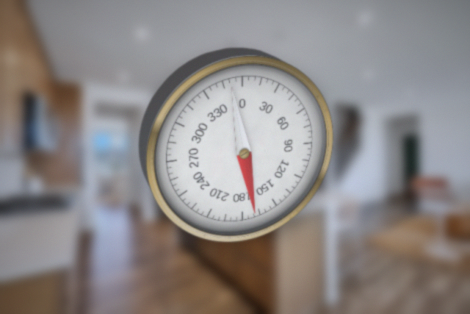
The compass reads 170 °
